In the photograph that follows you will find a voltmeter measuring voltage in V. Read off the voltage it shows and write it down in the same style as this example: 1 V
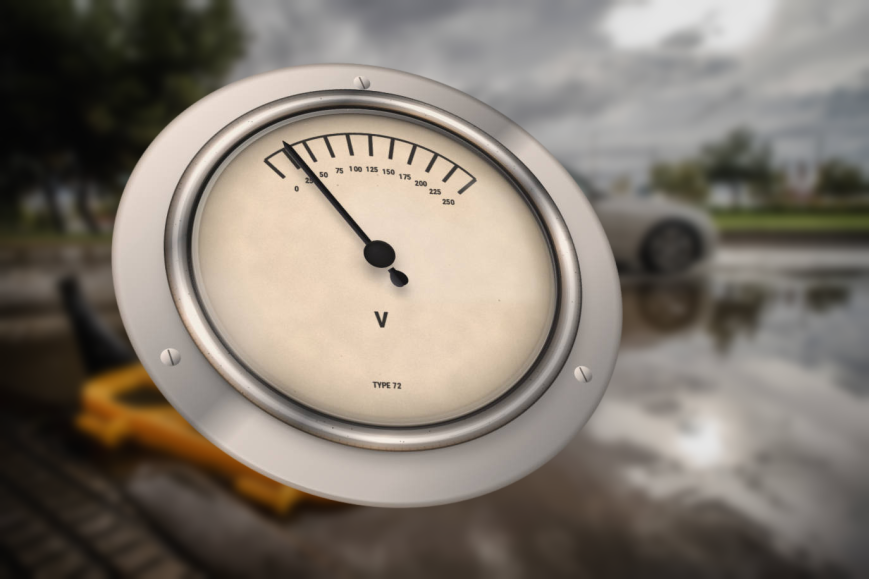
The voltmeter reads 25 V
